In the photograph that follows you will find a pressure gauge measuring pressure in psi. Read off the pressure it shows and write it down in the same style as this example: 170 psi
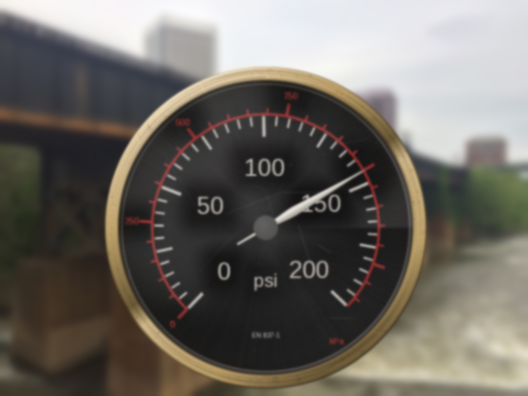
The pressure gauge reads 145 psi
